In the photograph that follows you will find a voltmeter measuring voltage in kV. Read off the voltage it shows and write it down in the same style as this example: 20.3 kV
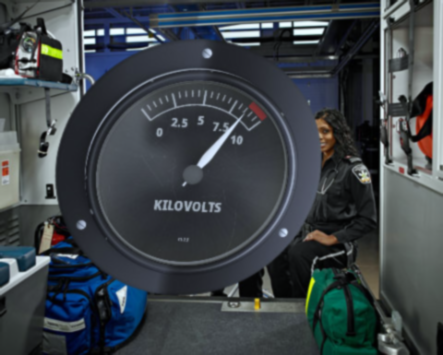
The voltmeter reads 8.5 kV
